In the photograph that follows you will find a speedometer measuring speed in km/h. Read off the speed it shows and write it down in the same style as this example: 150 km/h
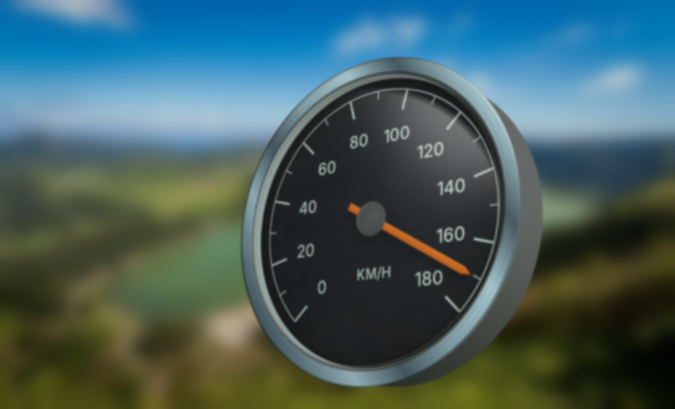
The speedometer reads 170 km/h
